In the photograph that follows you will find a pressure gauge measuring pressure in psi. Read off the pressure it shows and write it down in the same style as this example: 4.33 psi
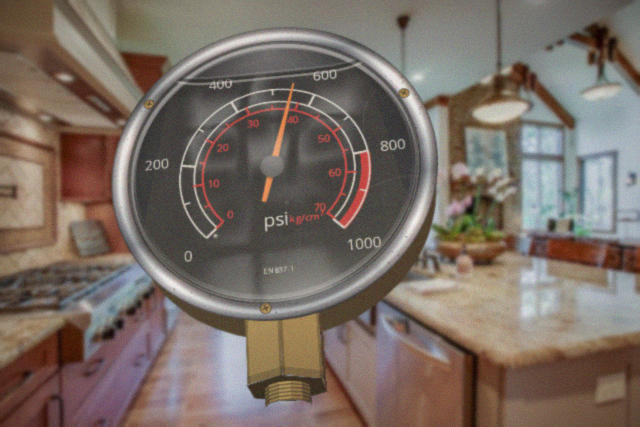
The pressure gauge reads 550 psi
